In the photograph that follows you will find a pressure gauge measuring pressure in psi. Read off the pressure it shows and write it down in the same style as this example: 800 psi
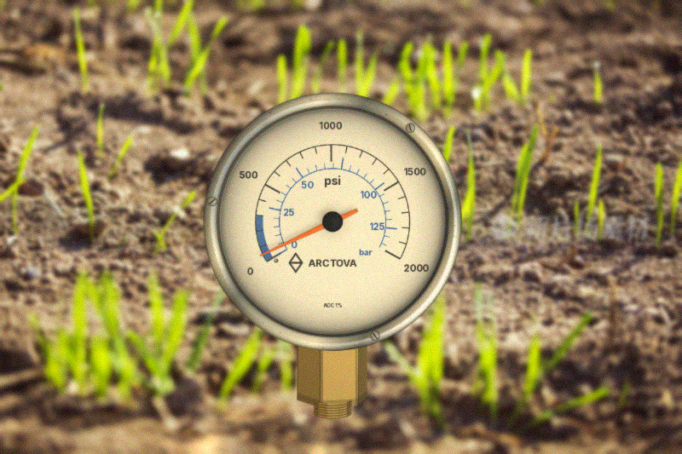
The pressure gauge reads 50 psi
